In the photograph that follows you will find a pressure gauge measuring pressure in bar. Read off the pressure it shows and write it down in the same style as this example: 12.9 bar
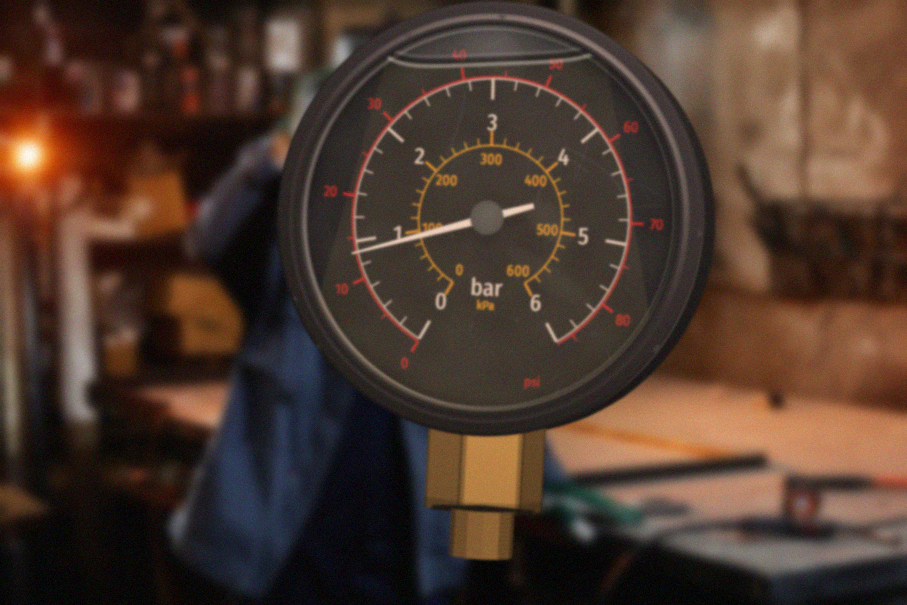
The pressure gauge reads 0.9 bar
